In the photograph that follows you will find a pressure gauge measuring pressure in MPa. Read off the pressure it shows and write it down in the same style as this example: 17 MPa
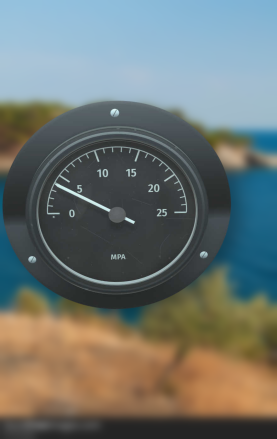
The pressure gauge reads 4 MPa
